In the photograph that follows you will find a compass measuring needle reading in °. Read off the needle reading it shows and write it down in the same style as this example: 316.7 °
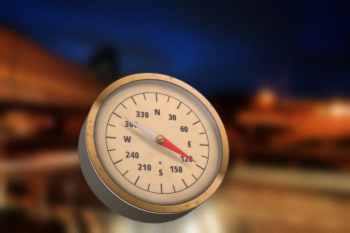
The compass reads 120 °
